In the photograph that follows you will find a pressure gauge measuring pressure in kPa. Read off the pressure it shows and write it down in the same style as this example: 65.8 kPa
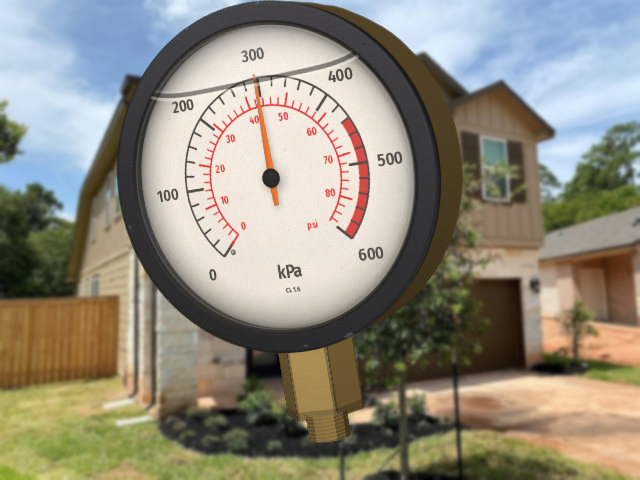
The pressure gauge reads 300 kPa
